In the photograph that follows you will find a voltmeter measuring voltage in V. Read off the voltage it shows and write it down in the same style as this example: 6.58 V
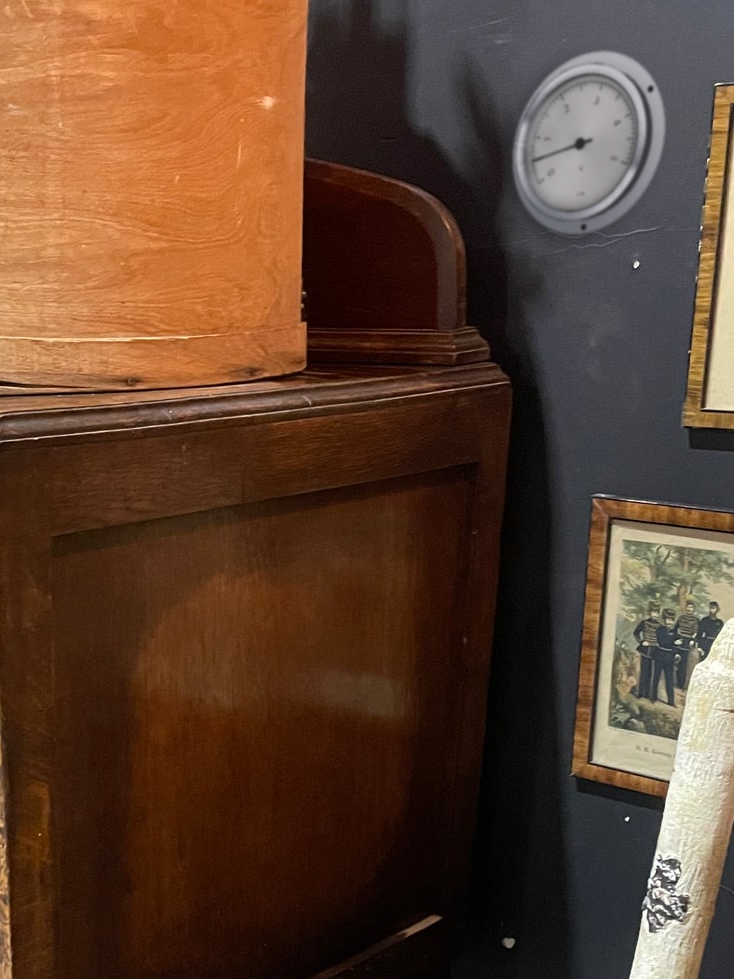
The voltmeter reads 0.5 V
